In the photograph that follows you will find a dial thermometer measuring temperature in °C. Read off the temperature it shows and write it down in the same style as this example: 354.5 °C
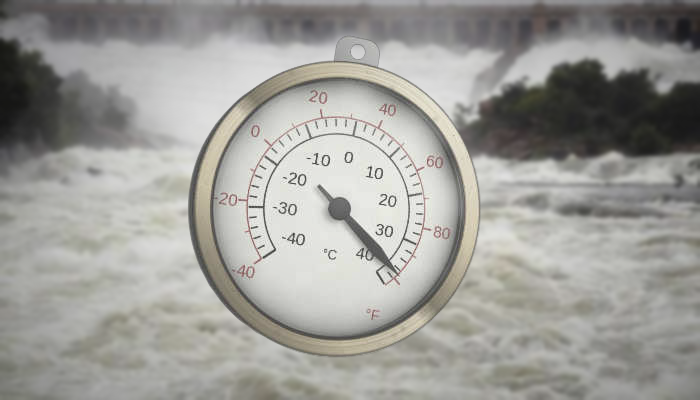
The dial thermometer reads 37 °C
